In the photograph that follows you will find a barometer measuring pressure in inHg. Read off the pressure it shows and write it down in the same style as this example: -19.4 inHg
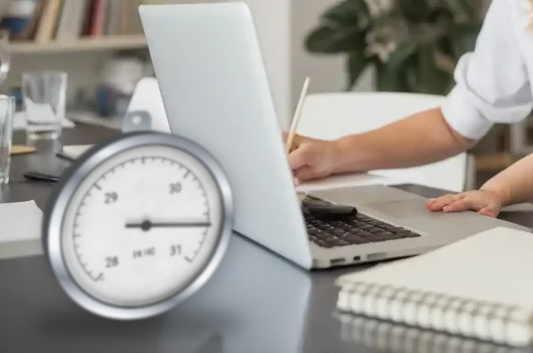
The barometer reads 30.6 inHg
